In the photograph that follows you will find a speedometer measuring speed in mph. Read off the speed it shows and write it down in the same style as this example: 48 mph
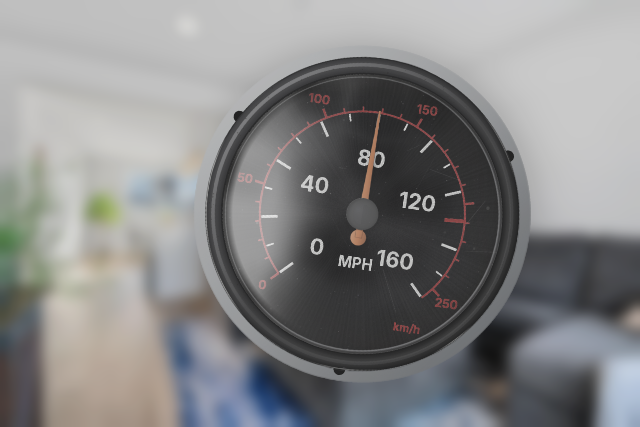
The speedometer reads 80 mph
